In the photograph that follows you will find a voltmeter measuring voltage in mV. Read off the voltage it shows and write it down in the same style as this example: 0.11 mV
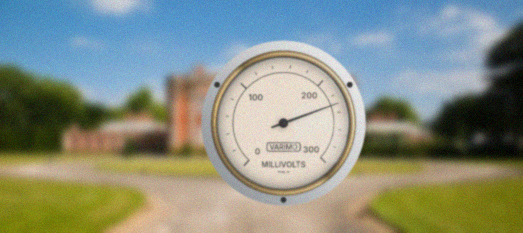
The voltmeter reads 230 mV
